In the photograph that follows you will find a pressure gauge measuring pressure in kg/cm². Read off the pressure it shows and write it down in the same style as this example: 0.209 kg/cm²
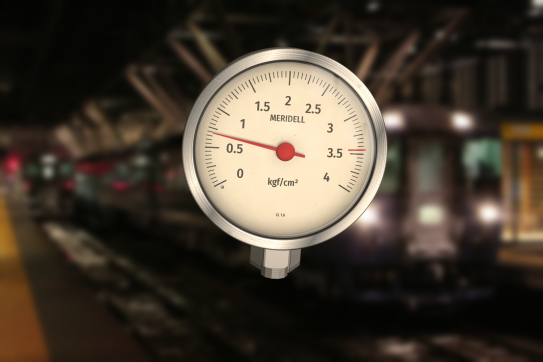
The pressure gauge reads 0.7 kg/cm²
